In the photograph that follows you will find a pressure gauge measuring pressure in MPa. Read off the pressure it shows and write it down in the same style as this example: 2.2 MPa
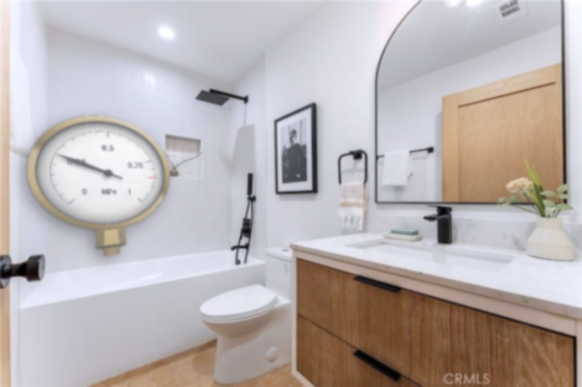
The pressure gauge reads 0.25 MPa
